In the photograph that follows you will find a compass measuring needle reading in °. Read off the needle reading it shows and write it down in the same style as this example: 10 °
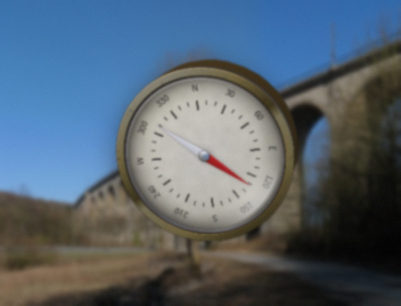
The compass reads 130 °
